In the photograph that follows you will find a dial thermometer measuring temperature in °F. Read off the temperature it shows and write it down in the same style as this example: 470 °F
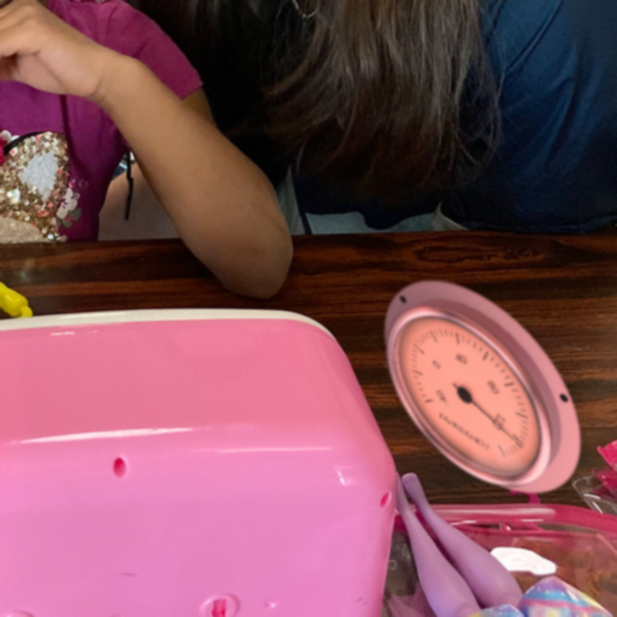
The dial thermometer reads 120 °F
